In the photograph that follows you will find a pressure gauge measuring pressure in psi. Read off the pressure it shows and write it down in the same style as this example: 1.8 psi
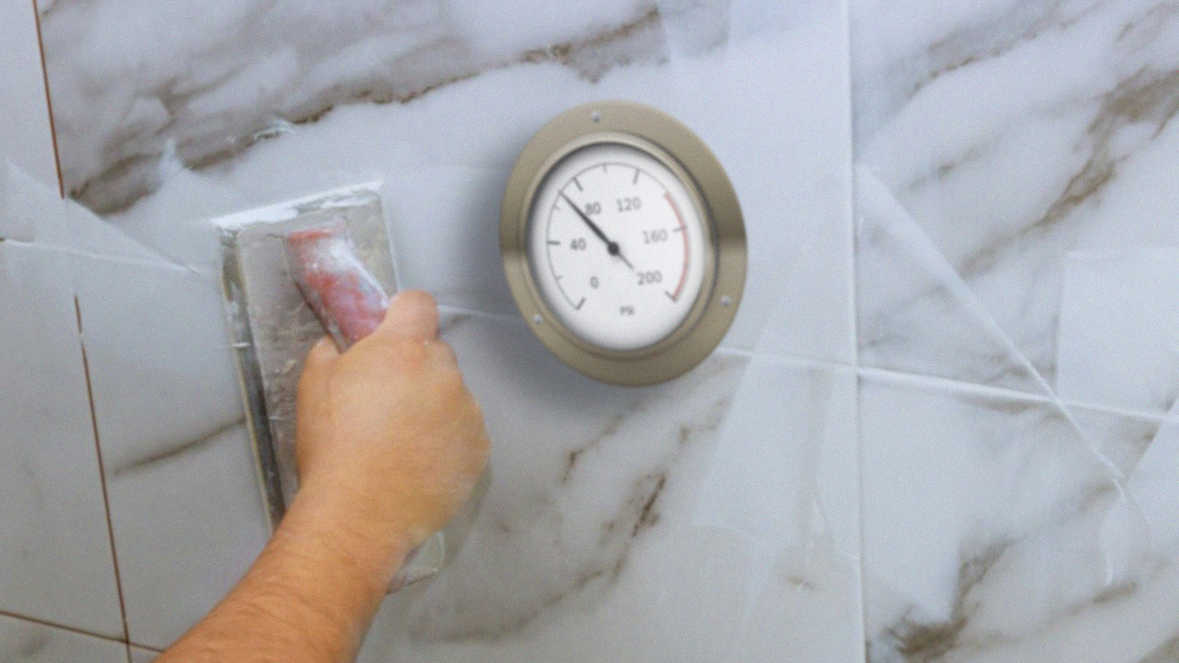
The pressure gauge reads 70 psi
